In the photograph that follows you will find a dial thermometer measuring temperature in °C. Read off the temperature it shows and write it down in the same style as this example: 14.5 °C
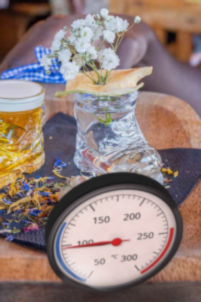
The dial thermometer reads 100 °C
